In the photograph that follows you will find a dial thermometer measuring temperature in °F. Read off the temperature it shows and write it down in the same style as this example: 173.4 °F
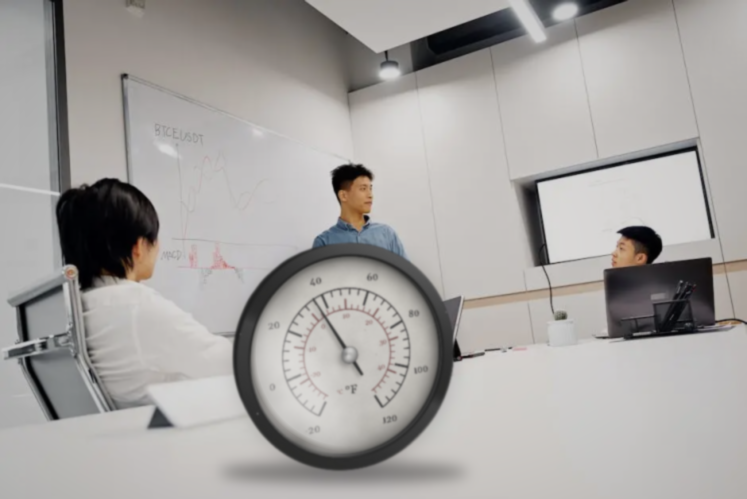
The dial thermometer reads 36 °F
